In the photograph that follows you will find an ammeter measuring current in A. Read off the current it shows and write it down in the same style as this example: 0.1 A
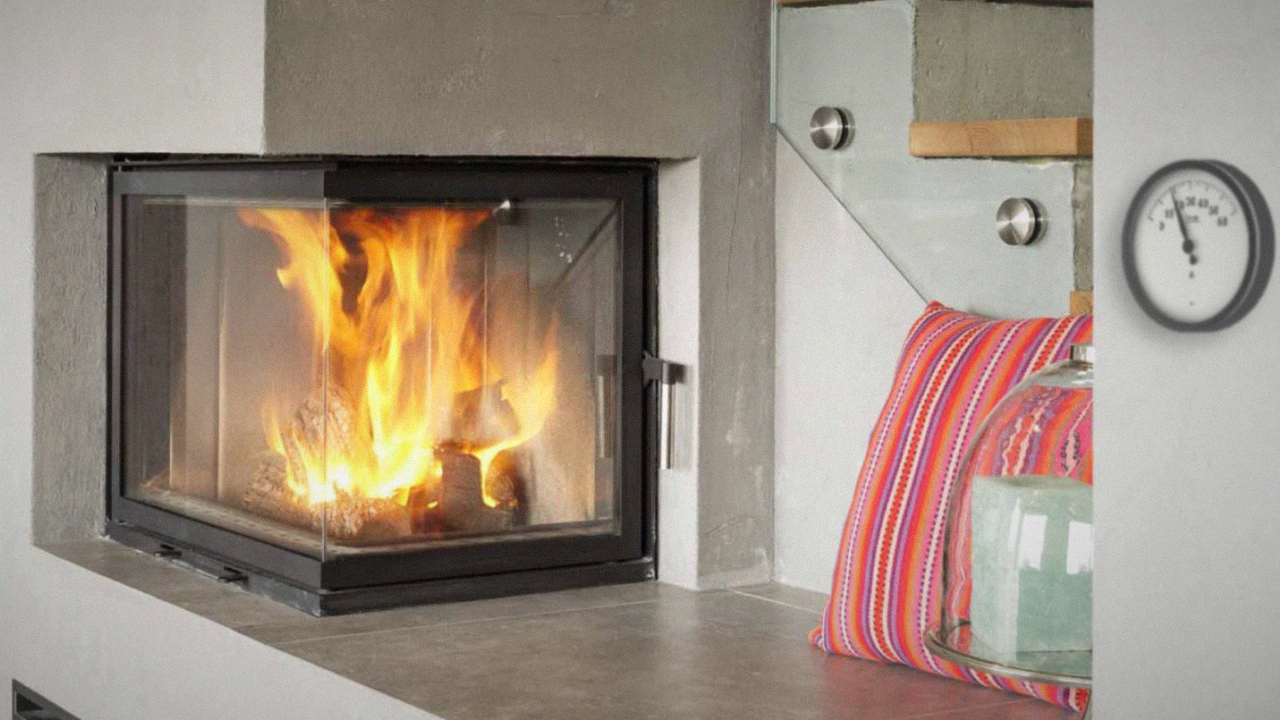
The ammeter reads 20 A
